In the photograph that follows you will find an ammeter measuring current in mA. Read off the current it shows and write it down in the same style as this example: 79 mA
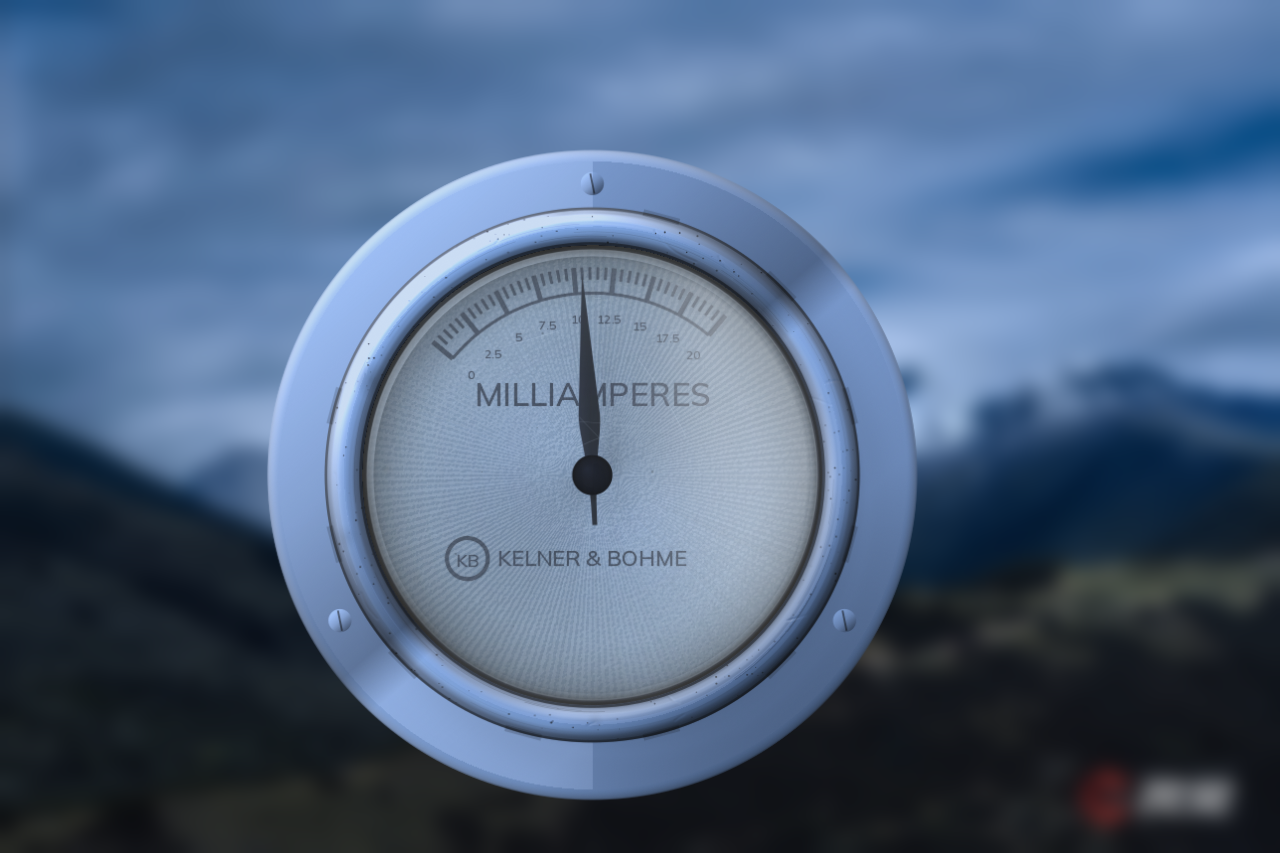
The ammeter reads 10.5 mA
